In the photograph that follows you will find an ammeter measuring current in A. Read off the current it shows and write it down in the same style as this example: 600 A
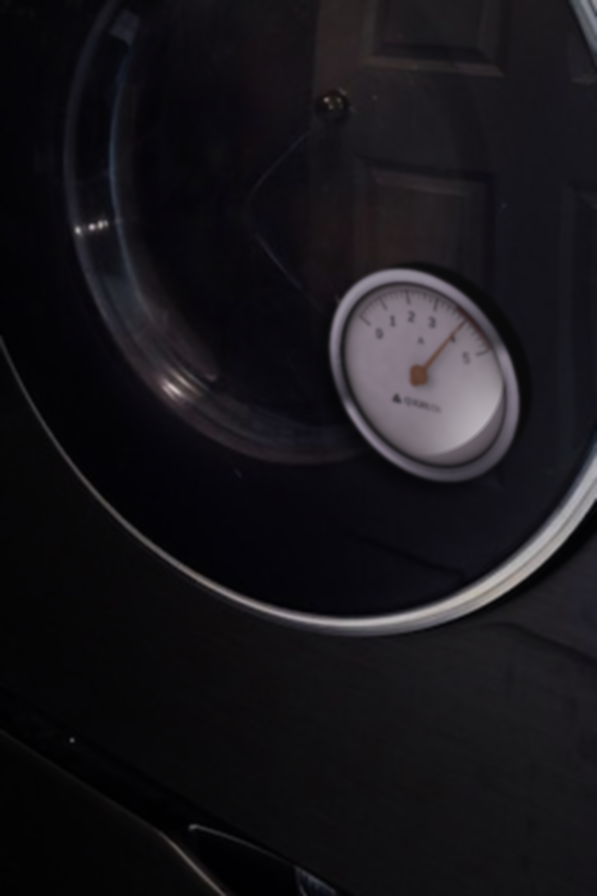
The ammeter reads 4 A
